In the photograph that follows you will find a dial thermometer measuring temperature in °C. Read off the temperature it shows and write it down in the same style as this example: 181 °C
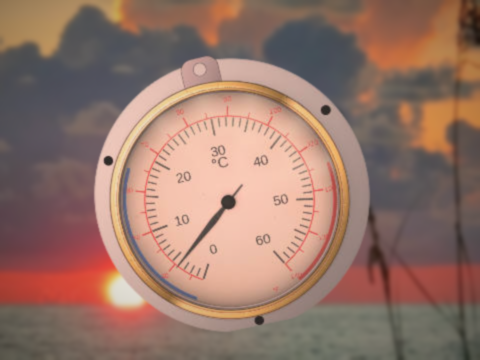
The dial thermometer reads 4 °C
